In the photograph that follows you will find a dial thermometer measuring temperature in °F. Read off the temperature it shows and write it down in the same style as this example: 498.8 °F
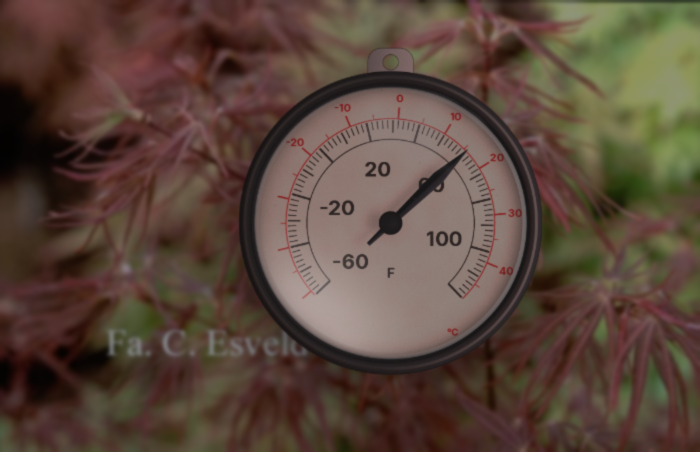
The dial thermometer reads 60 °F
